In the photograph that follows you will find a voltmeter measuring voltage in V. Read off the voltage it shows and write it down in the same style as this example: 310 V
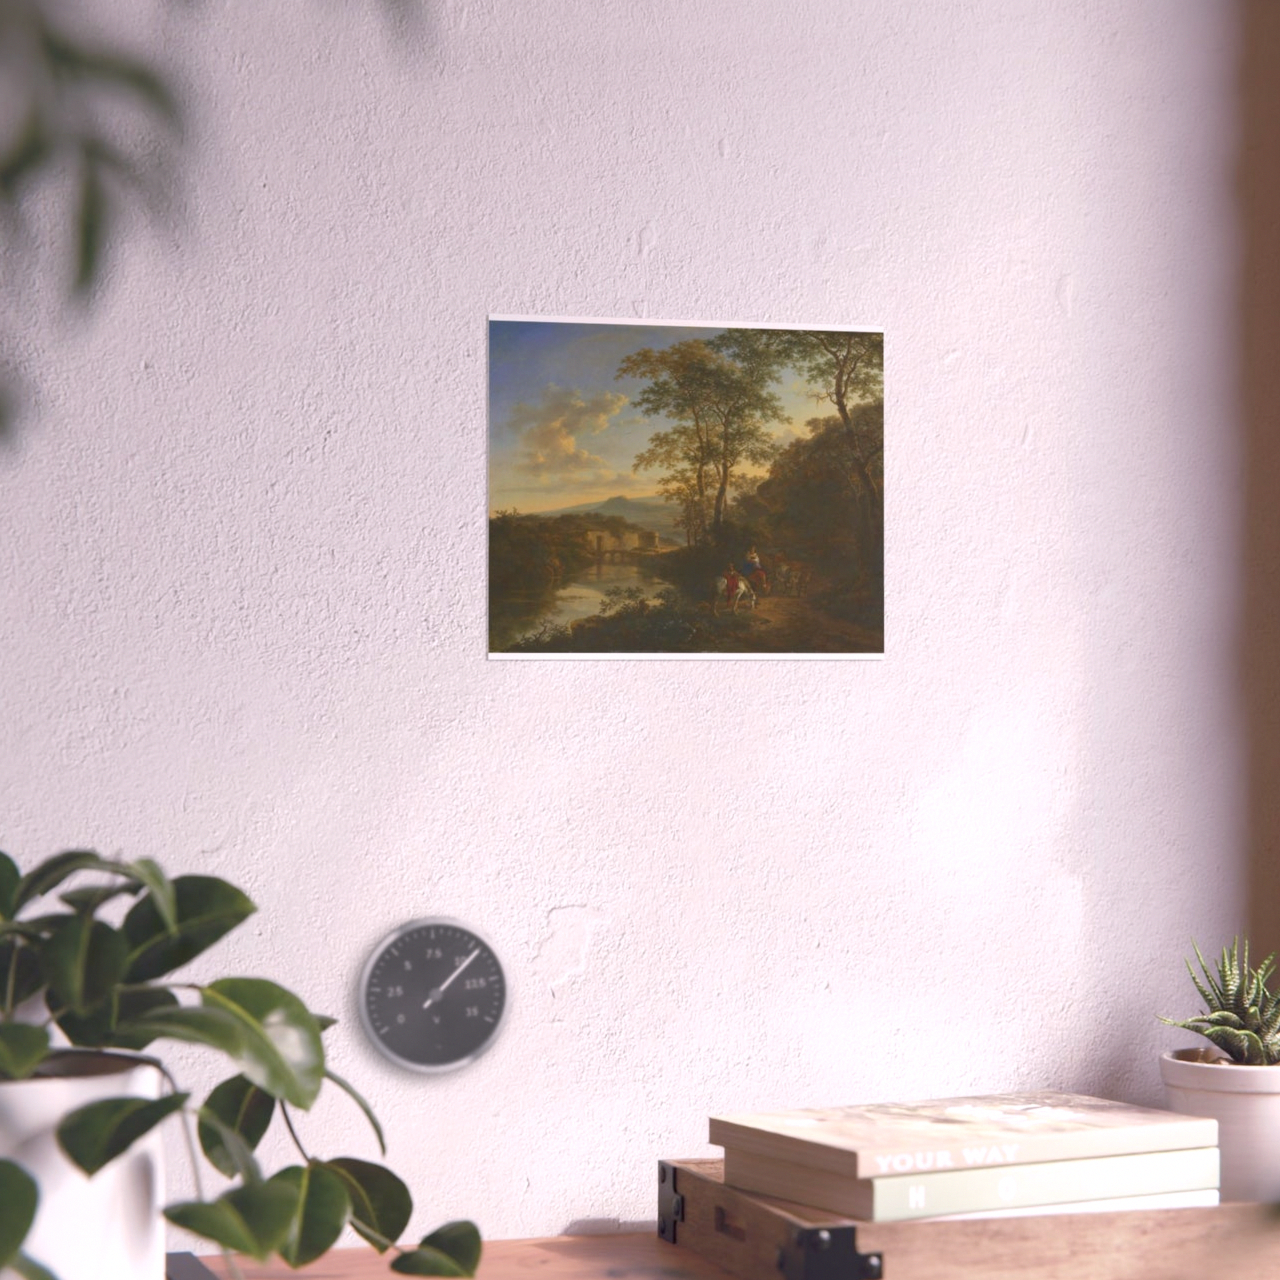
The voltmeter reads 10.5 V
